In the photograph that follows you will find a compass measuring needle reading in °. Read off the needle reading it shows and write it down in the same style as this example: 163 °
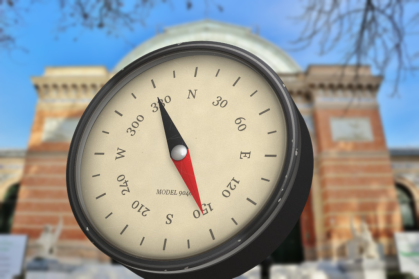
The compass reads 150 °
